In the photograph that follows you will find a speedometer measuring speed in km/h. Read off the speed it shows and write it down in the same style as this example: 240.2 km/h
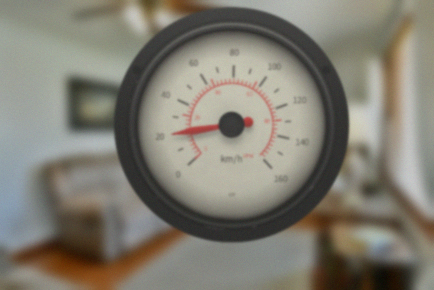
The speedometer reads 20 km/h
